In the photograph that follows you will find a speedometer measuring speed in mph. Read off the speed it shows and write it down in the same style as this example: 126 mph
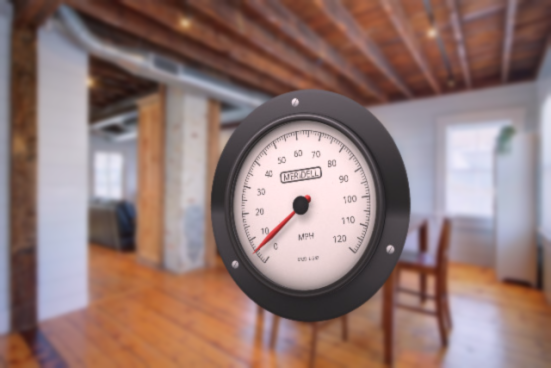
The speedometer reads 5 mph
